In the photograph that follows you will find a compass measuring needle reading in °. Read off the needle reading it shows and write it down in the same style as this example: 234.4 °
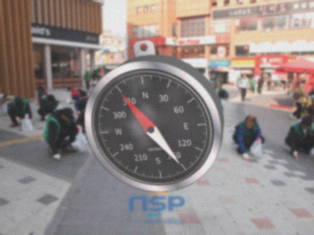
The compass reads 330 °
